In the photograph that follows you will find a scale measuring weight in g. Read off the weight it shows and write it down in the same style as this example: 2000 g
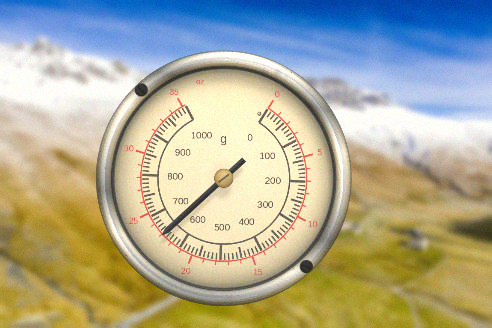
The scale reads 650 g
